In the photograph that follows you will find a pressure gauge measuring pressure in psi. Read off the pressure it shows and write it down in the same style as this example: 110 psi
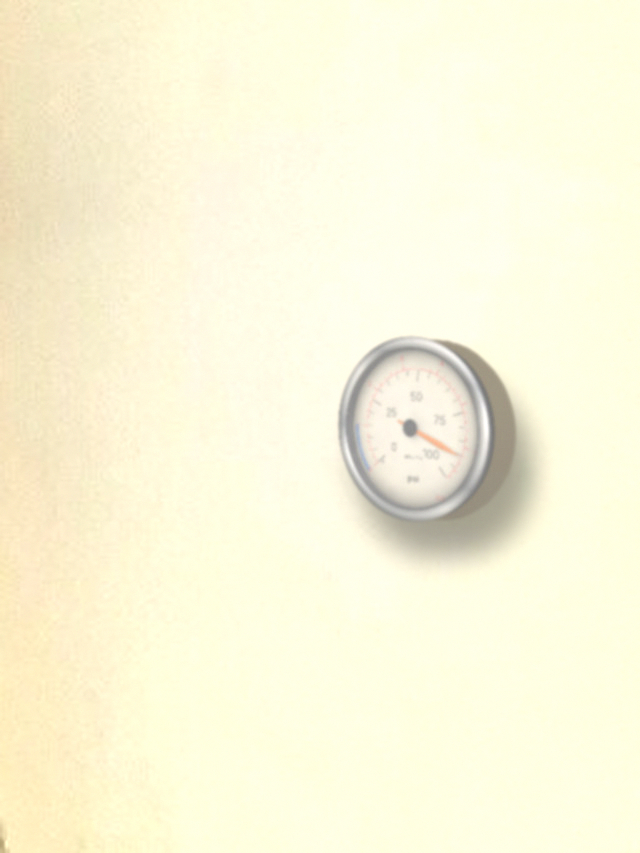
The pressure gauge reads 90 psi
